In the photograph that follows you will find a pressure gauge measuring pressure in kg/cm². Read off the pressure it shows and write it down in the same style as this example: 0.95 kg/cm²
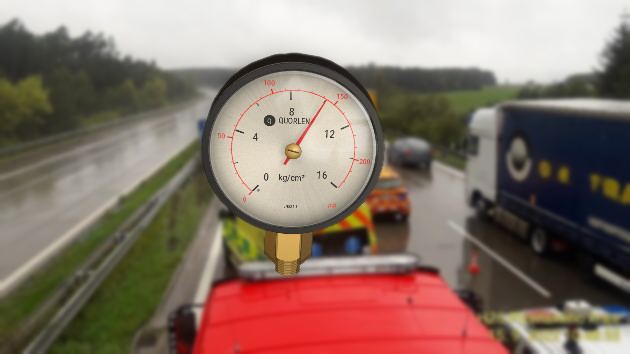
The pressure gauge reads 10 kg/cm²
